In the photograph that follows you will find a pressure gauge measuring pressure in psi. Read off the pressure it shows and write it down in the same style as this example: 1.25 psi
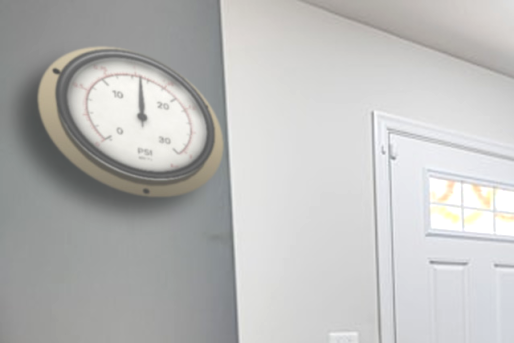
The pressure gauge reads 15 psi
